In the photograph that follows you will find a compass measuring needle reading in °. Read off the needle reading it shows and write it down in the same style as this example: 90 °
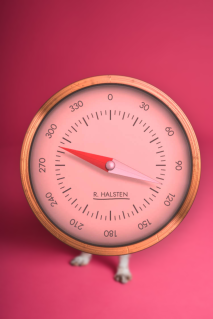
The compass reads 290 °
